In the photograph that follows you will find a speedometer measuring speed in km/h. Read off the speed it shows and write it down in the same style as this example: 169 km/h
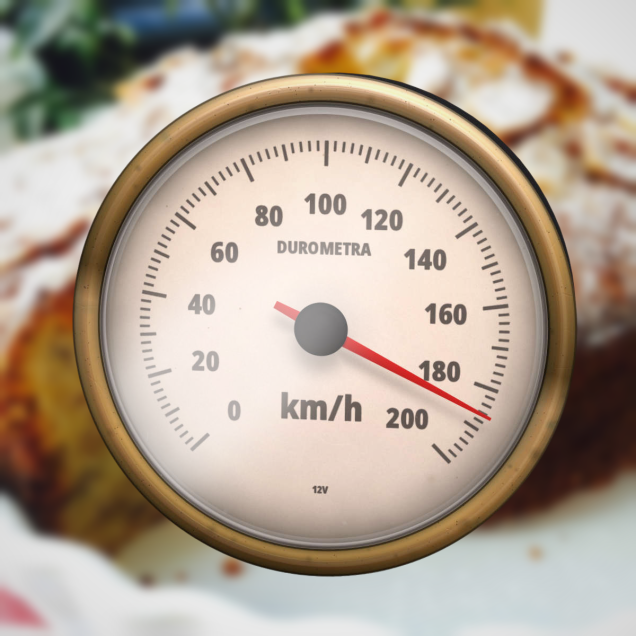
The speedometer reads 186 km/h
